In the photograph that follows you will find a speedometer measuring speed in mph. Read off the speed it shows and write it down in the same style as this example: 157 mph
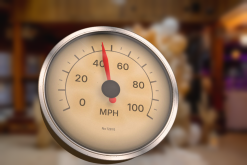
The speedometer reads 45 mph
